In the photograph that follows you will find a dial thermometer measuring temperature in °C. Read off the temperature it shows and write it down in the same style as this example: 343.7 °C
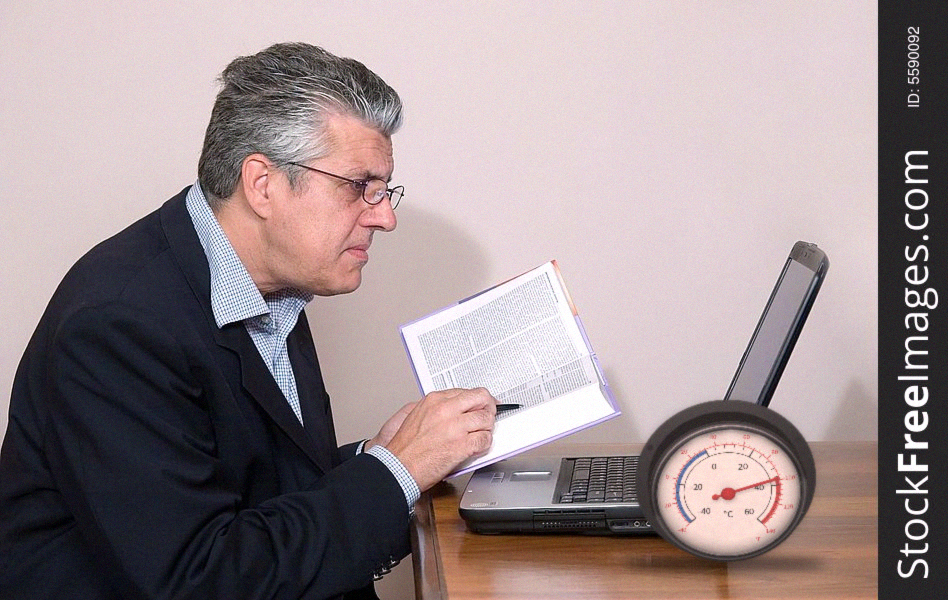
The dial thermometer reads 36 °C
